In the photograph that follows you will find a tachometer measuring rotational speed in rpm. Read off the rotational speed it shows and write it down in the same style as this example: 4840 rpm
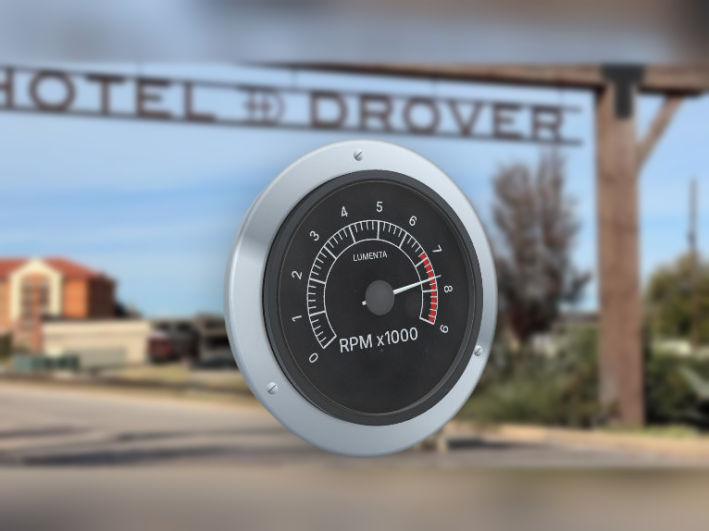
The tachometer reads 7600 rpm
